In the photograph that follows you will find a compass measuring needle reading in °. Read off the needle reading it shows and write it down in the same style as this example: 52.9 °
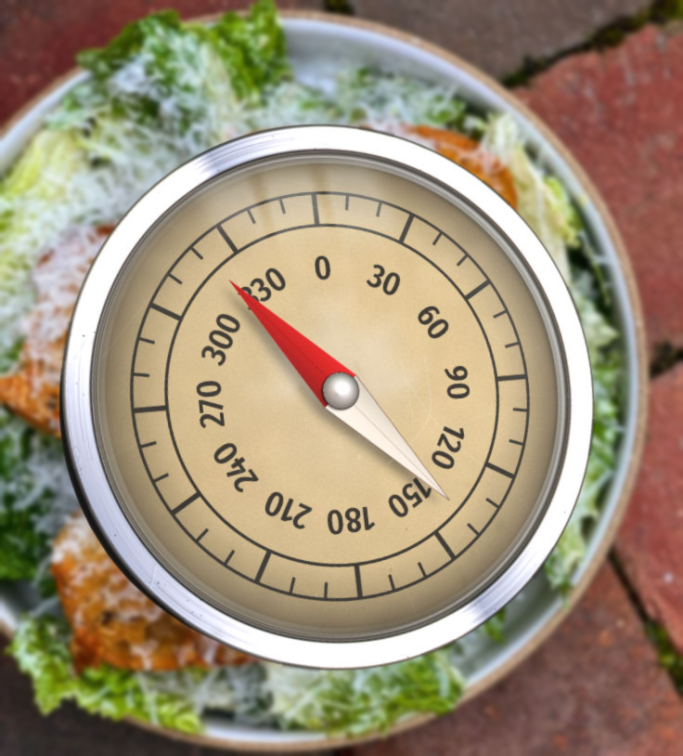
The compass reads 320 °
